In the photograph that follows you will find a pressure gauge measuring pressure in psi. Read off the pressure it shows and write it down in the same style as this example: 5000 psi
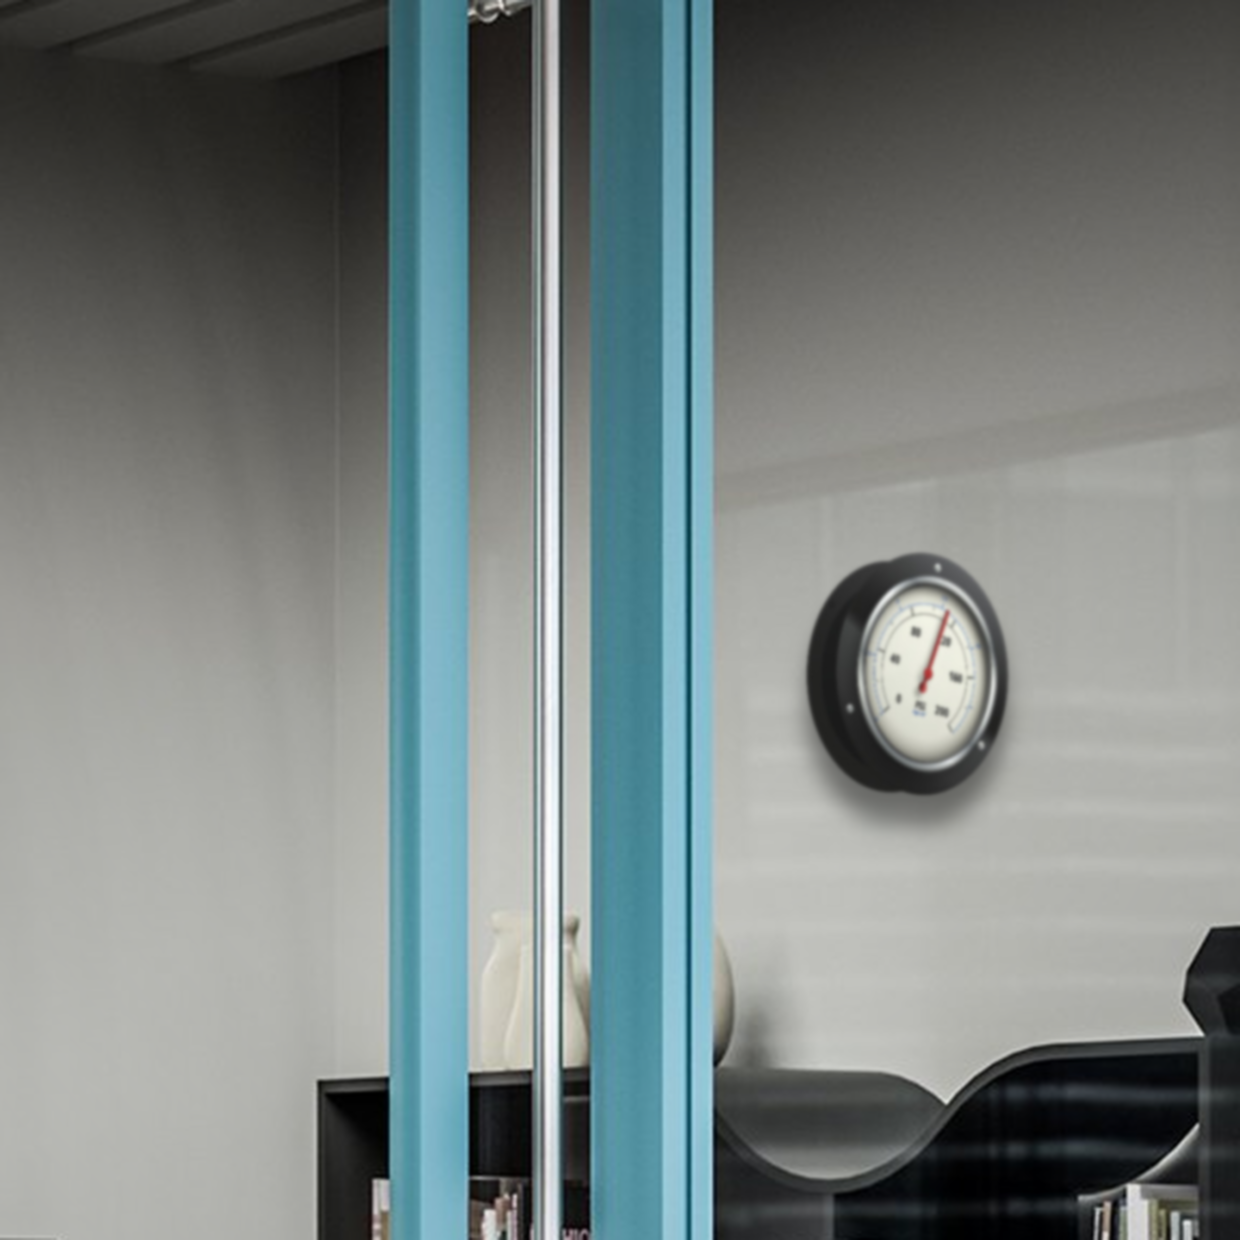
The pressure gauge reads 110 psi
